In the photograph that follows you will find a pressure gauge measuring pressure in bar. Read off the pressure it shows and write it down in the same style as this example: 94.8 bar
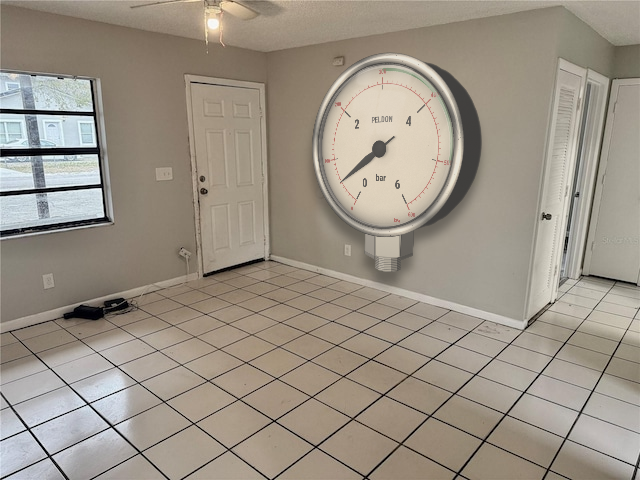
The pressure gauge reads 0.5 bar
